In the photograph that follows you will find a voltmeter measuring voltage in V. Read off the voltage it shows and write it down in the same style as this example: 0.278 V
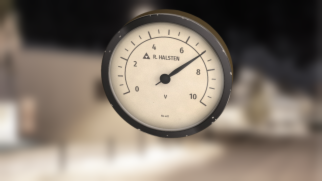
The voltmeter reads 7 V
